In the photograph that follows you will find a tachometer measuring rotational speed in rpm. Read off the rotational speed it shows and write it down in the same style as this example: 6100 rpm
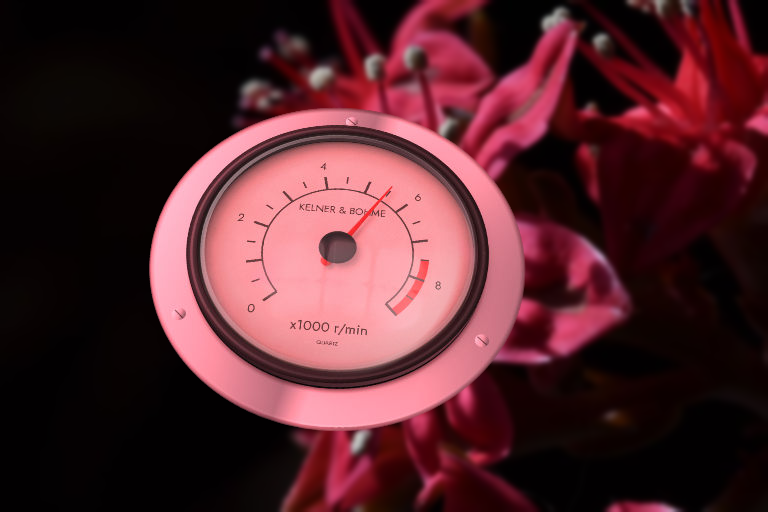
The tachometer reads 5500 rpm
